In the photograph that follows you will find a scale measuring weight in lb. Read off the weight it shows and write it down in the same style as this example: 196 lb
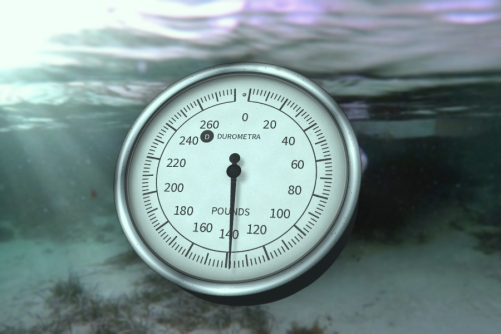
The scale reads 138 lb
